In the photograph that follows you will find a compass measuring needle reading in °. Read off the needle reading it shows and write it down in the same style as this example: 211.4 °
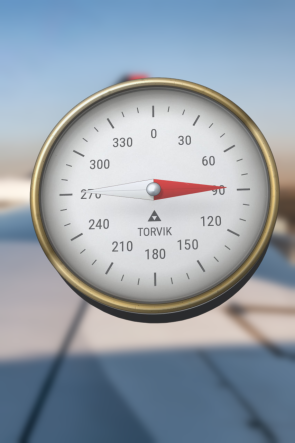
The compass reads 90 °
